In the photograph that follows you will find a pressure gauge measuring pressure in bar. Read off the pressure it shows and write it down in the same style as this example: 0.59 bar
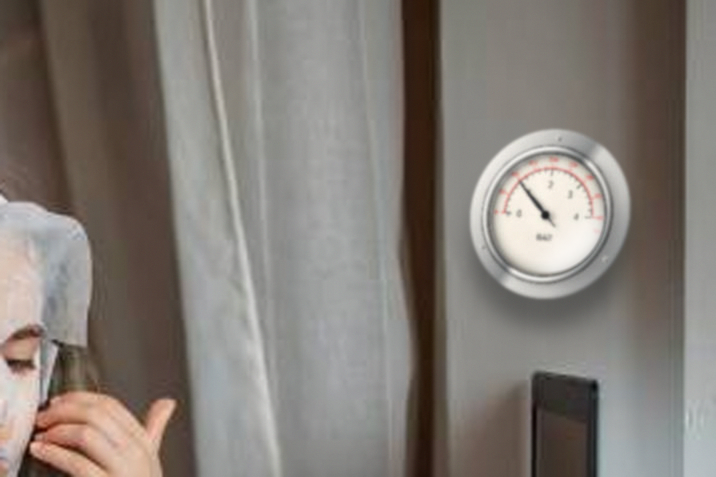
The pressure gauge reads 1 bar
